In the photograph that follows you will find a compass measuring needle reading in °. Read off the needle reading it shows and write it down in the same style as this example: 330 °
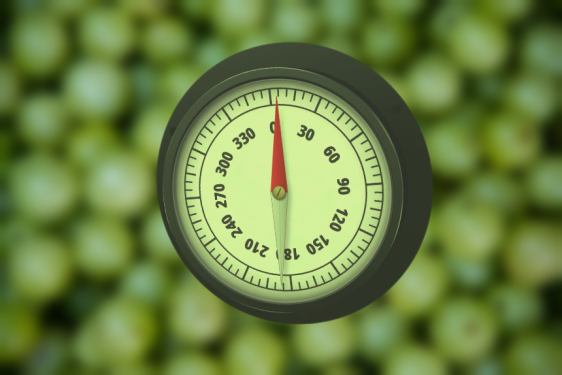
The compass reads 5 °
